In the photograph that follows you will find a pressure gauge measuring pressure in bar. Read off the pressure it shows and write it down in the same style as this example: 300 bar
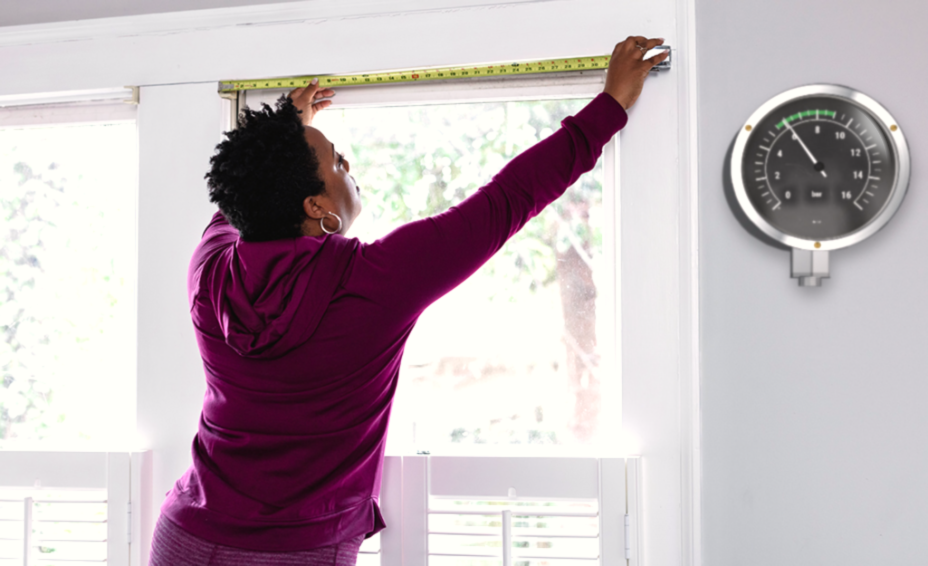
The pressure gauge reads 6 bar
